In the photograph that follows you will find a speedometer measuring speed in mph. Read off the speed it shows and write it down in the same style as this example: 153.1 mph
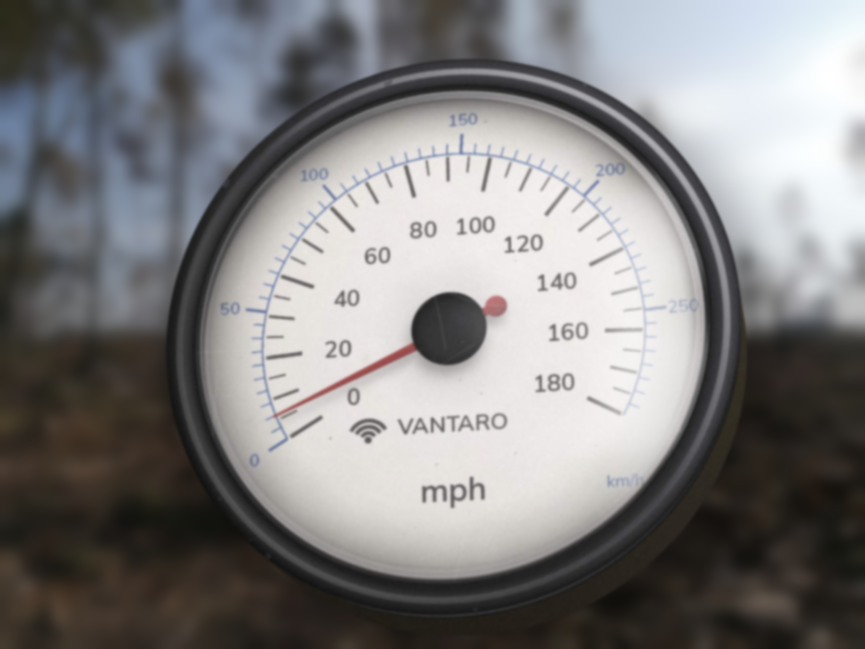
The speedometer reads 5 mph
